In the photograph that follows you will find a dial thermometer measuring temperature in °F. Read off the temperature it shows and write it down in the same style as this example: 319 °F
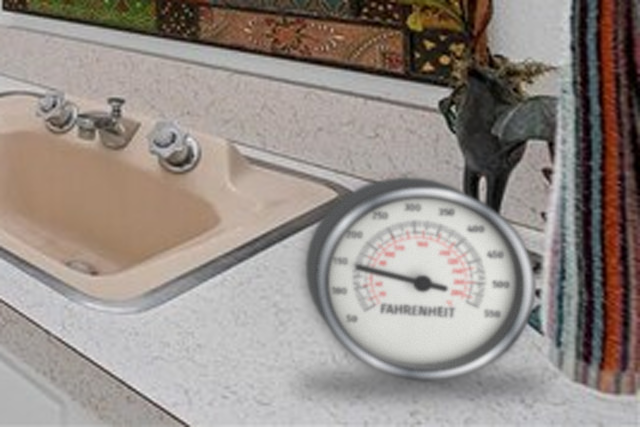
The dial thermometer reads 150 °F
